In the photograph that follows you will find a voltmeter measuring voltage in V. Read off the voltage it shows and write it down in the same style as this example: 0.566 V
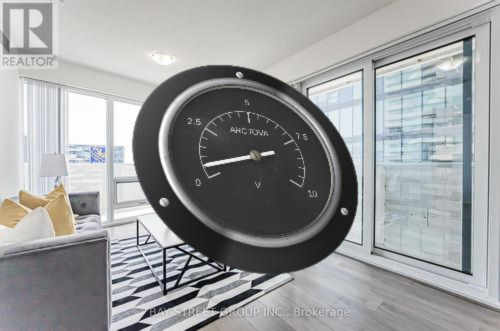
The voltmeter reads 0.5 V
